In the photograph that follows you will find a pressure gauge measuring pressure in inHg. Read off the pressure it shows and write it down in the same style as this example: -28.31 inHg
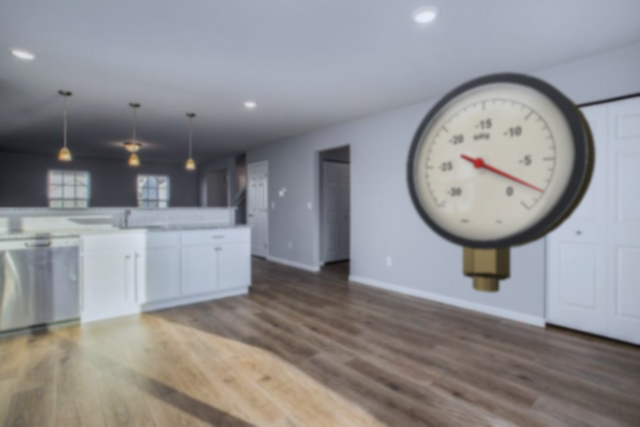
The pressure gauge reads -2 inHg
